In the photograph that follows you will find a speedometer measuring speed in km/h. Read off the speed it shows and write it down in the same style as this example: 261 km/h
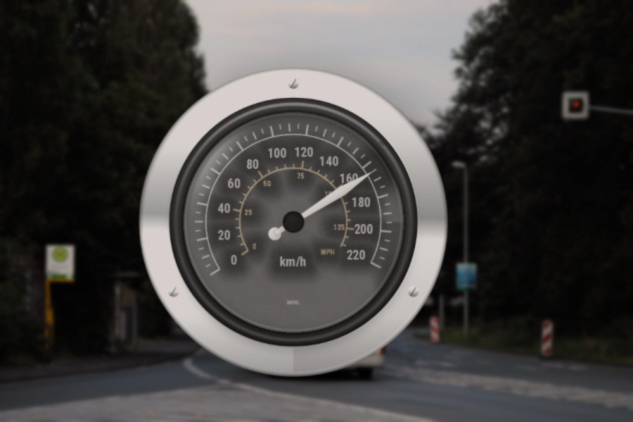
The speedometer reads 165 km/h
